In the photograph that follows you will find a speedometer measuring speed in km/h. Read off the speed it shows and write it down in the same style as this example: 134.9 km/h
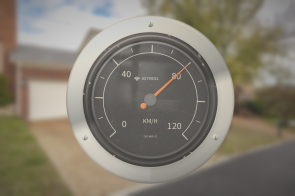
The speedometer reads 80 km/h
